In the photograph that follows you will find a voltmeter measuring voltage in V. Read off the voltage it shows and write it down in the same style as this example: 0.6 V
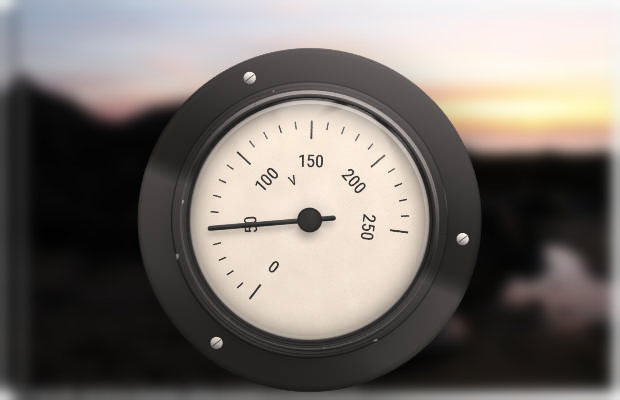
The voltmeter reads 50 V
